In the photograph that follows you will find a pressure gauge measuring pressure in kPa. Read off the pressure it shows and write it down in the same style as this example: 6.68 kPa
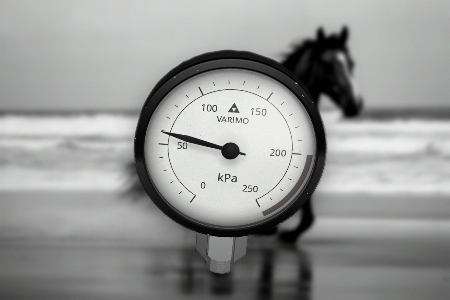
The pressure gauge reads 60 kPa
